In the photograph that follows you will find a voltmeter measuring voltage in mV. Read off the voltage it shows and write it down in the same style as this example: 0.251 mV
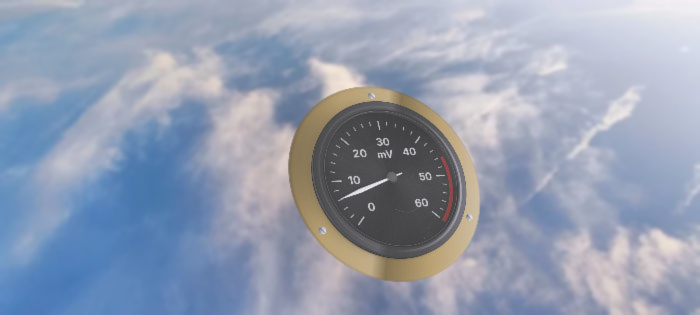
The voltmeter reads 6 mV
